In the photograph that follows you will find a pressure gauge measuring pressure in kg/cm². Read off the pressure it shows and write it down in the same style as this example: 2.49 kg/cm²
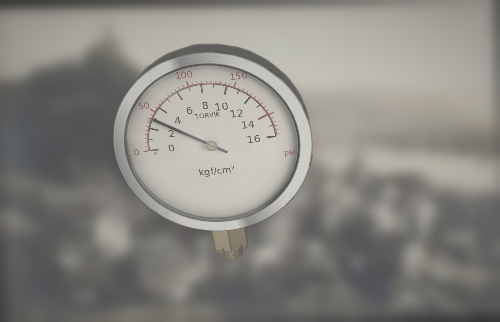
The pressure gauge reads 3 kg/cm²
